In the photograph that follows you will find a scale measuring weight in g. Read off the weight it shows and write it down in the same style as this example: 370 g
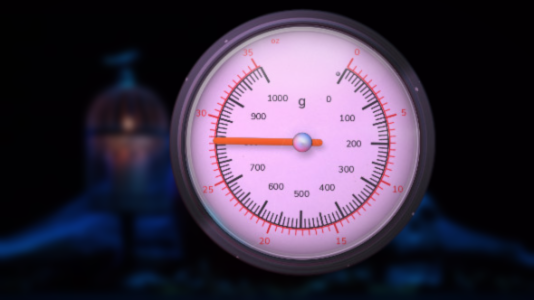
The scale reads 800 g
